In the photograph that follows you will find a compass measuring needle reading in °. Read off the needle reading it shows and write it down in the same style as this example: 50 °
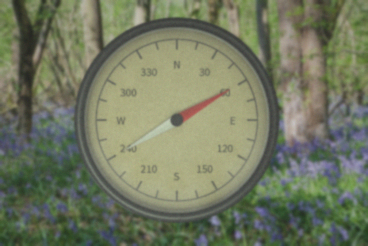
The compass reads 60 °
